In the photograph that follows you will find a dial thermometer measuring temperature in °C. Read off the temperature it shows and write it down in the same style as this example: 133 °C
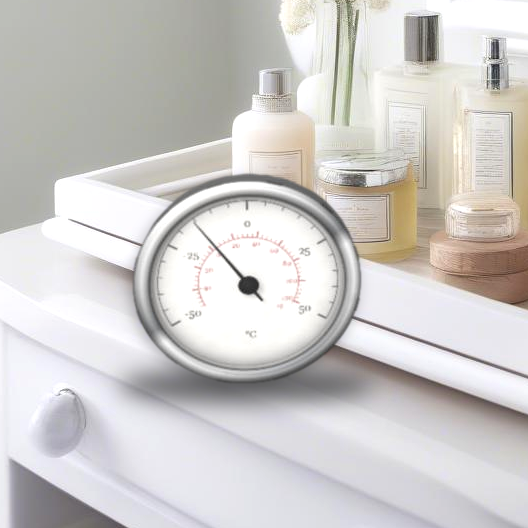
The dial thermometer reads -15 °C
